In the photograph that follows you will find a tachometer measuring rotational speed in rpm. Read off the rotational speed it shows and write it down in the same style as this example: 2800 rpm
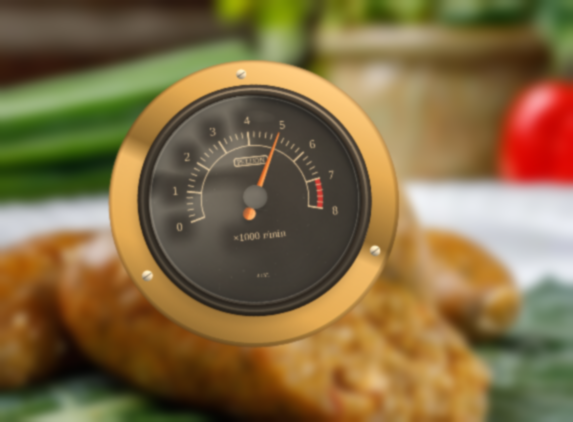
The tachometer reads 5000 rpm
